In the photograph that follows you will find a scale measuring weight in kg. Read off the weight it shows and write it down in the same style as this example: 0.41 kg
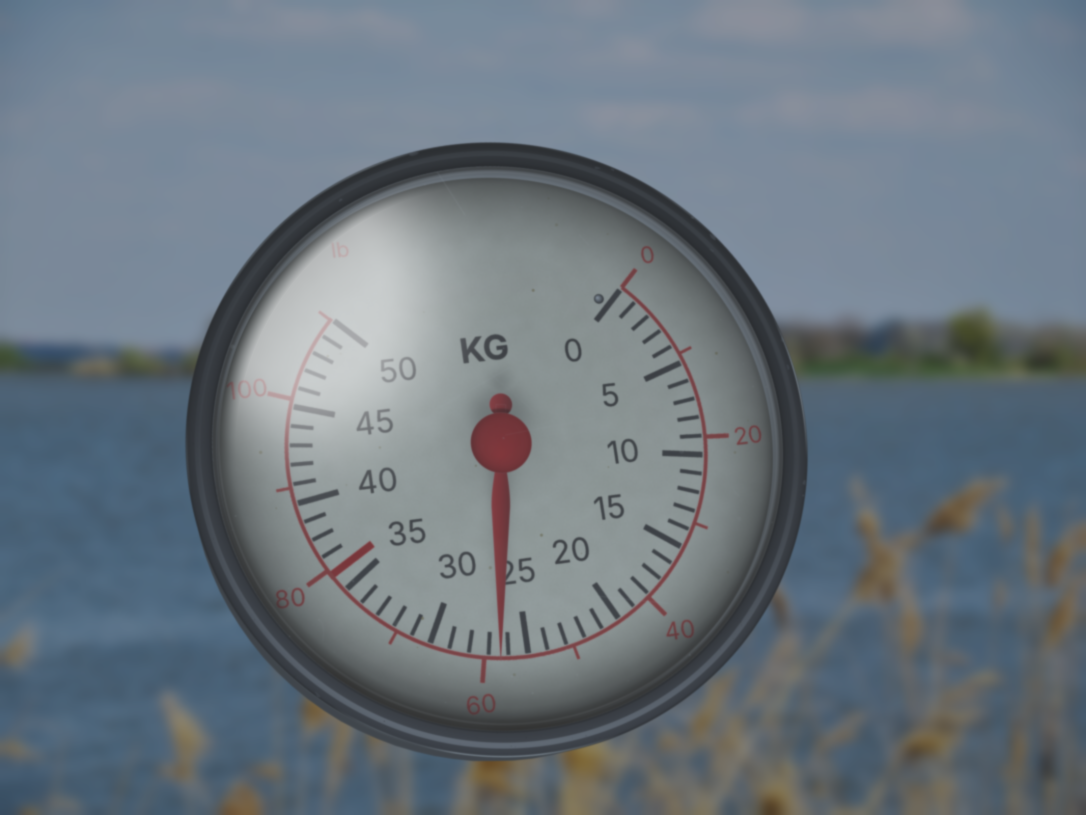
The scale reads 26.5 kg
